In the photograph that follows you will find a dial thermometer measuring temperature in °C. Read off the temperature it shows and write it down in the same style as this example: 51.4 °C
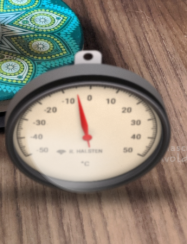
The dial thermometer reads -5 °C
